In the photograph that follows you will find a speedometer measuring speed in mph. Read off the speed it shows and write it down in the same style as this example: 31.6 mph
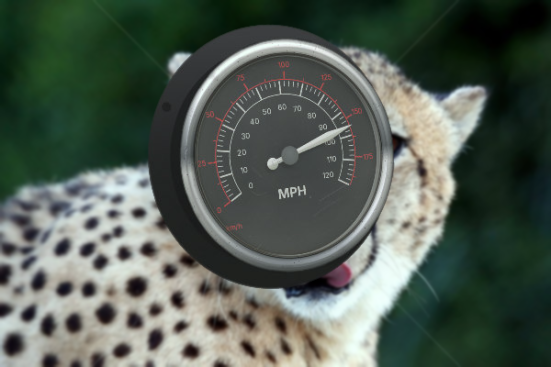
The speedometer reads 96 mph
